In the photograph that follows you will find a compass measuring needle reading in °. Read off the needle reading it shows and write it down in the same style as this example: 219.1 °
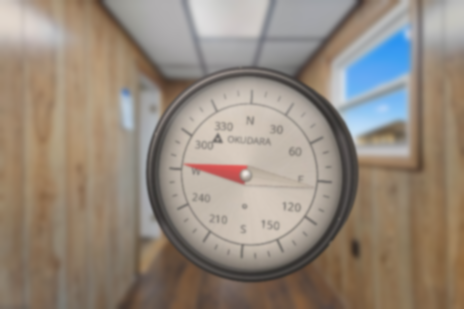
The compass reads 275 °
